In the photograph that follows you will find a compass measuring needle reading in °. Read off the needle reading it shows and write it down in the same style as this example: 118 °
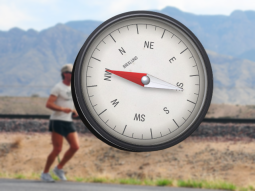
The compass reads 320 °
